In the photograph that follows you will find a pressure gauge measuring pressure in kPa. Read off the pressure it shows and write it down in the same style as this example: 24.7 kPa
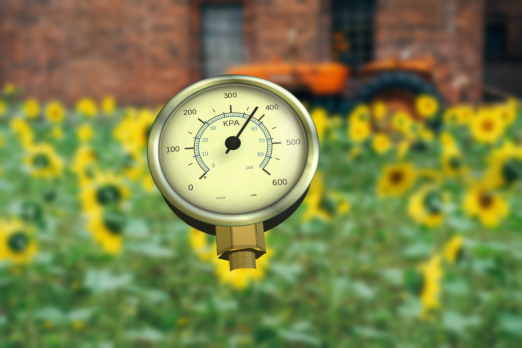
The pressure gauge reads 375 kPa
